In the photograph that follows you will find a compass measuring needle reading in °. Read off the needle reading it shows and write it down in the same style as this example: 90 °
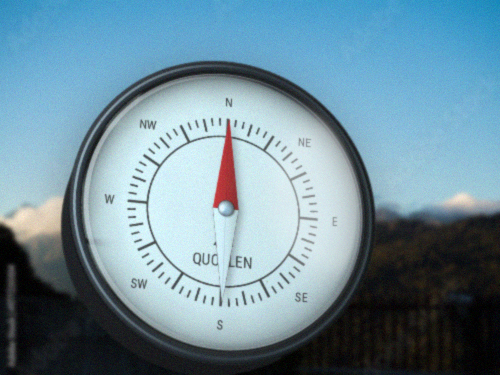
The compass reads 0 °
